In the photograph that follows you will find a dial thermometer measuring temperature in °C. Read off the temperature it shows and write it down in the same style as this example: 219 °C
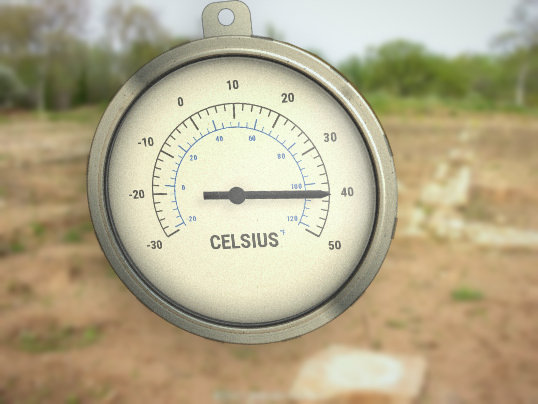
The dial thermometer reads 40 °C
